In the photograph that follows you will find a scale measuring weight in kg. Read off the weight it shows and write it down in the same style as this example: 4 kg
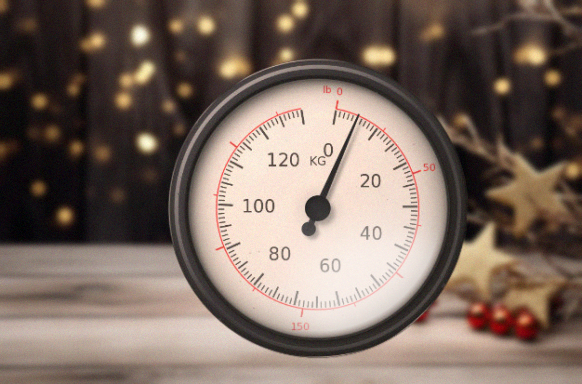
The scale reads 5 kg
